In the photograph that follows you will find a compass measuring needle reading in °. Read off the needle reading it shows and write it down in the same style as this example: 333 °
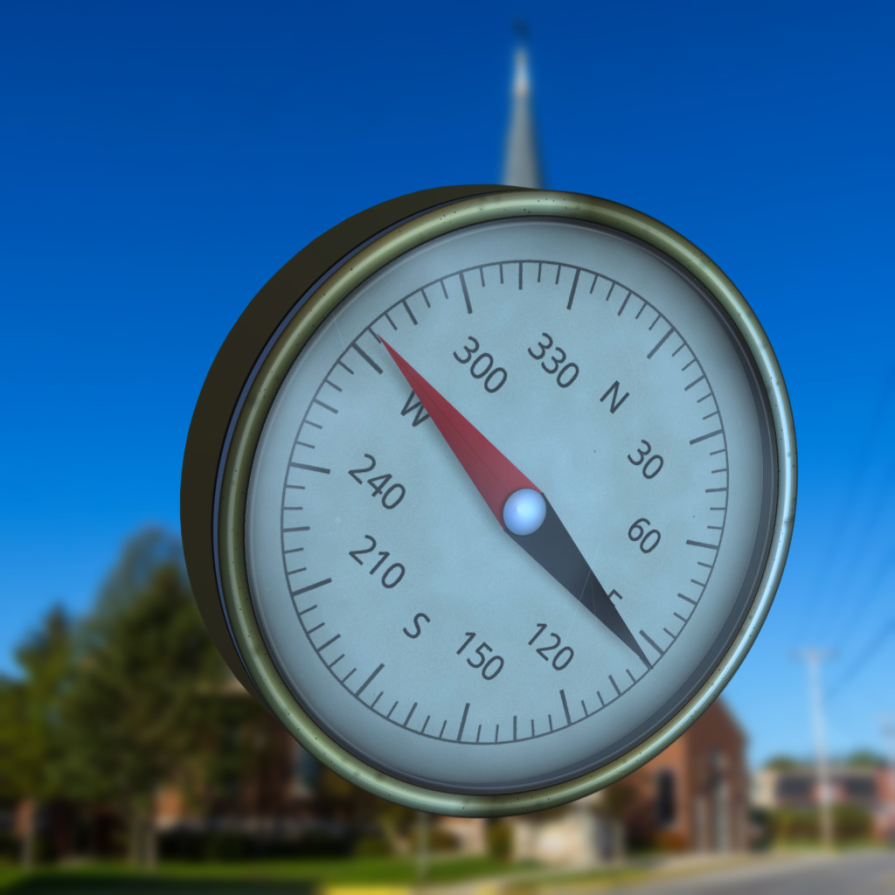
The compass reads 275 °
